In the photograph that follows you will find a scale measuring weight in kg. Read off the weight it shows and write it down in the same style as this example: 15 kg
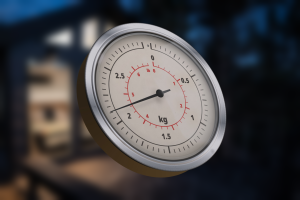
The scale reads 2.1 kg
